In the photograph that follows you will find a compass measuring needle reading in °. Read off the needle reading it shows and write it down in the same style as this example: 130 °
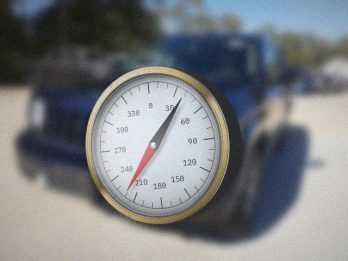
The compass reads 220 °
